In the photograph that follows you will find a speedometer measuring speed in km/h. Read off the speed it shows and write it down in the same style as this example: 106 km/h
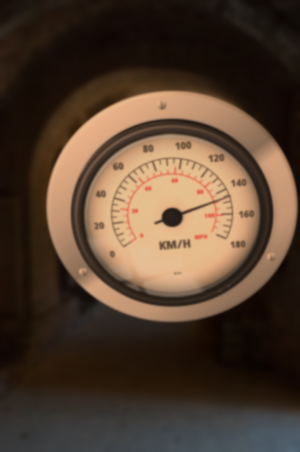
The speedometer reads 145 km/h
